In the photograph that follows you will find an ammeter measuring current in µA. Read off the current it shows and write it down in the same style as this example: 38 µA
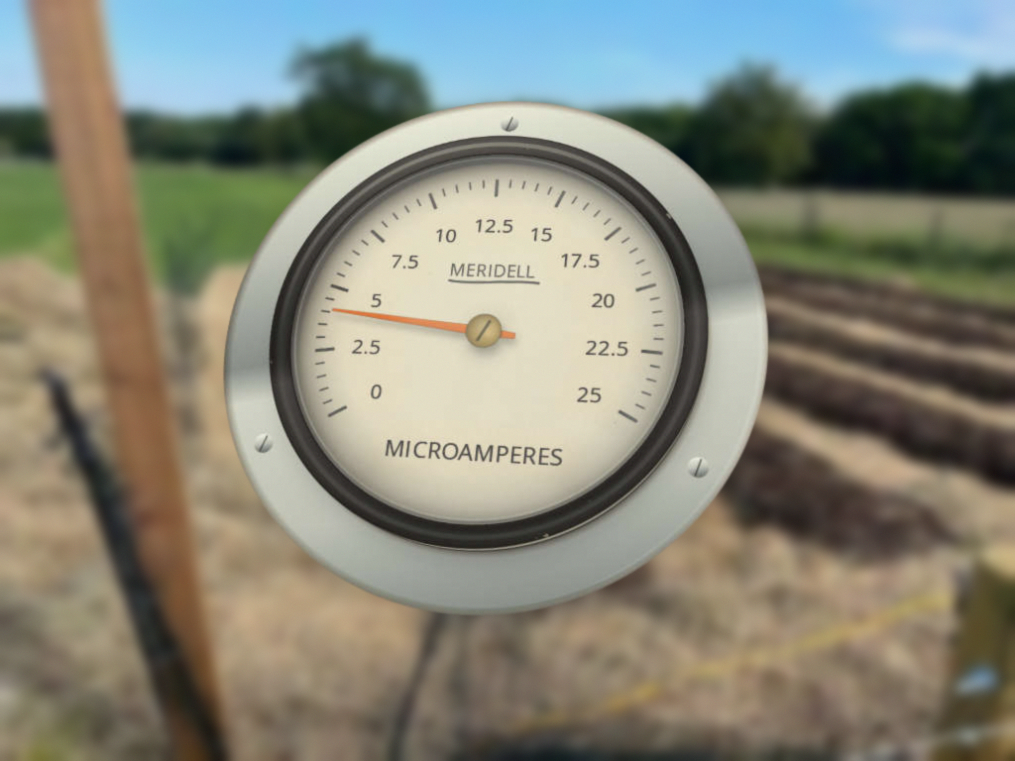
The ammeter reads 4 µA
